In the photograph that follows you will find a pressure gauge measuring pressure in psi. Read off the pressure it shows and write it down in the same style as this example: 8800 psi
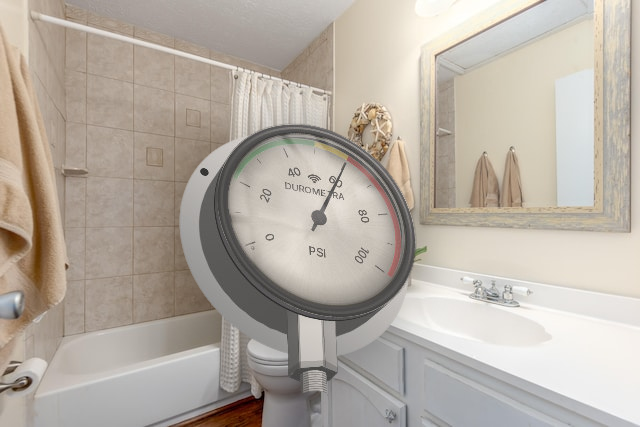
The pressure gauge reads 60 psi
